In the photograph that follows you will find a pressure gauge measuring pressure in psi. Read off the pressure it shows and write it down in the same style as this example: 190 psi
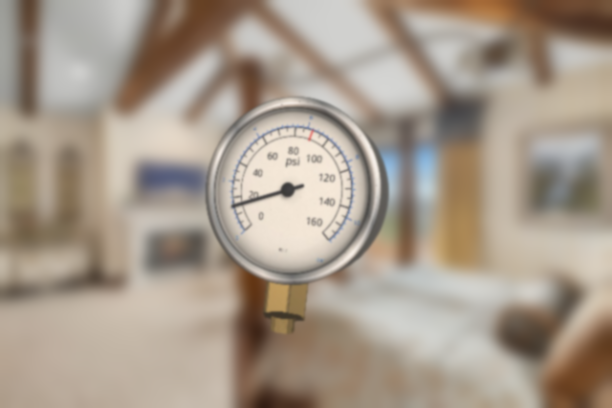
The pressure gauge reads 15 psi
